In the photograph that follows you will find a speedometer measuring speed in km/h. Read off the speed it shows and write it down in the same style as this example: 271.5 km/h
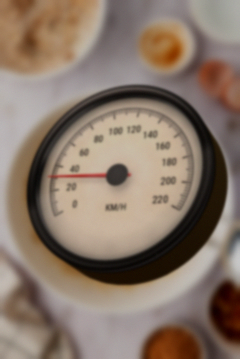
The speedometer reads 30 km/h
